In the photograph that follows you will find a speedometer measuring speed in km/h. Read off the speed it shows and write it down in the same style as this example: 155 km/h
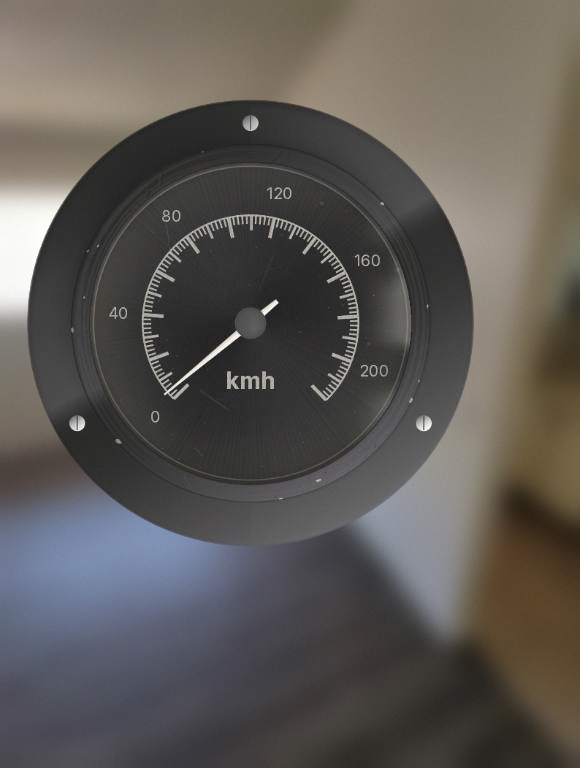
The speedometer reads 4 km/h
